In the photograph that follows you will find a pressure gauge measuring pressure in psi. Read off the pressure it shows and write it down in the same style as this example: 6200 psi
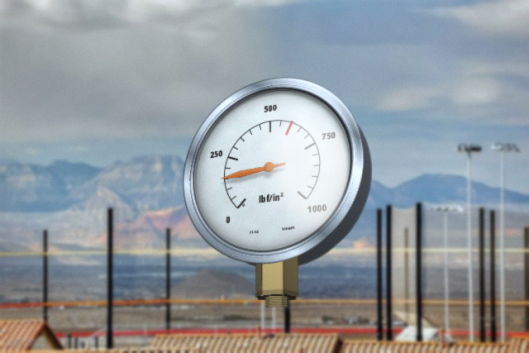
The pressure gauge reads 150 psi
